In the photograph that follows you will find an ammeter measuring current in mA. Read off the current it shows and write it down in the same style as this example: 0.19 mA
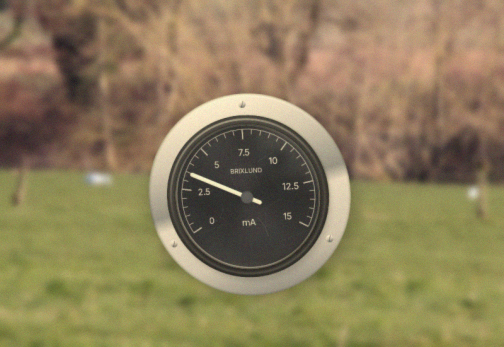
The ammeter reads 3.5 mA
